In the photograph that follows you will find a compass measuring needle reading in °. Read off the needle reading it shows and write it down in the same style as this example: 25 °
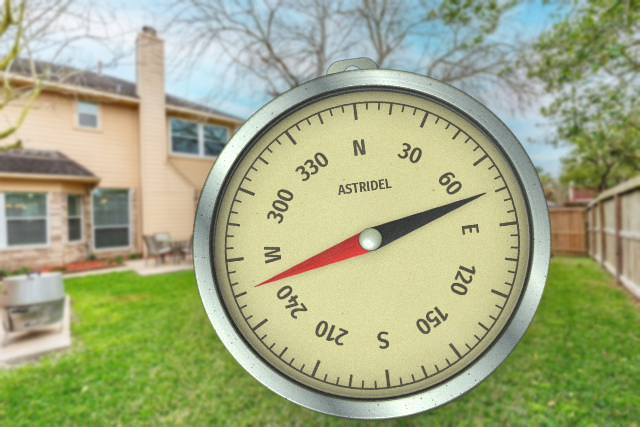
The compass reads 255 °
